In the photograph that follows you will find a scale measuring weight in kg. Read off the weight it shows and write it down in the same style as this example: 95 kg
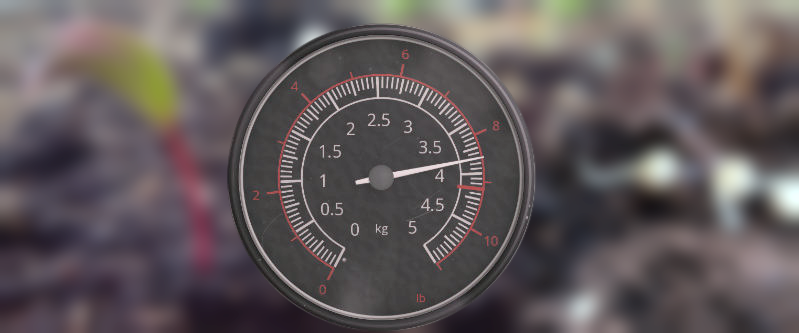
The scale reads 3.85 kg
